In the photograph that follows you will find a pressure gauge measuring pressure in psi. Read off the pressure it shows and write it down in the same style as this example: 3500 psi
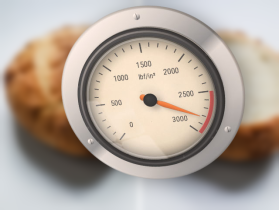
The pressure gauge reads 2800 psi
